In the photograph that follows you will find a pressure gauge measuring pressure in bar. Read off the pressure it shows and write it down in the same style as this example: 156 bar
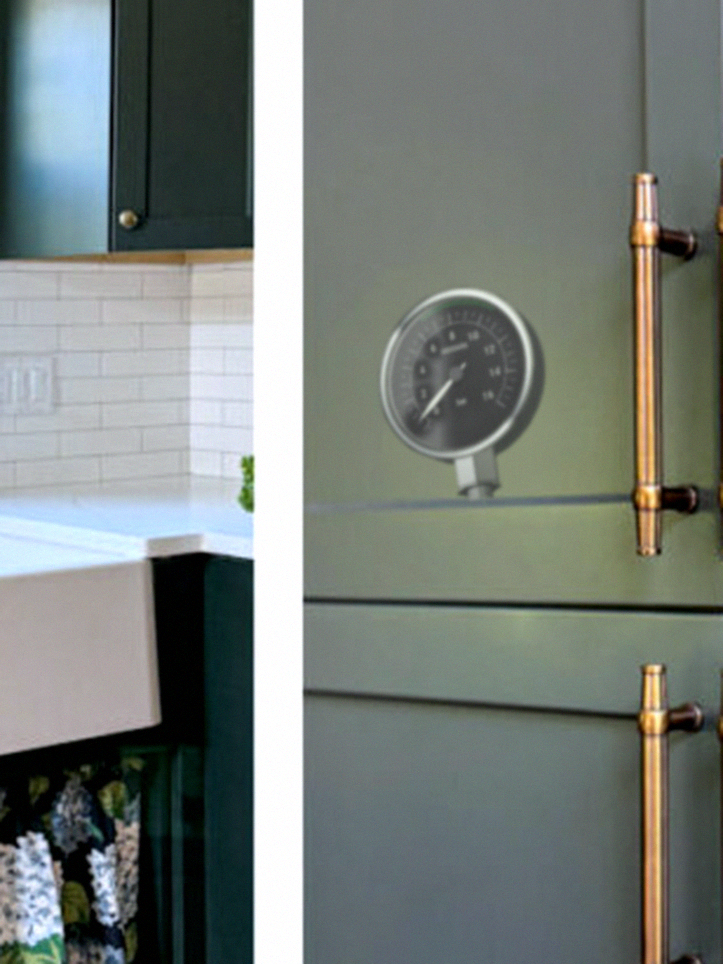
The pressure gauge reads 0.5 bar
